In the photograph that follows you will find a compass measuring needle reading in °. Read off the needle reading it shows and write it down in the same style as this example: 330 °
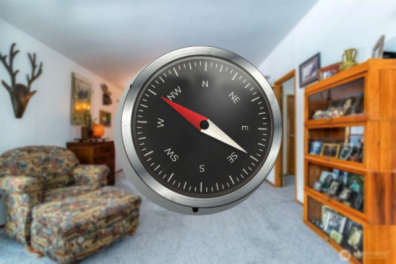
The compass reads 300 °
